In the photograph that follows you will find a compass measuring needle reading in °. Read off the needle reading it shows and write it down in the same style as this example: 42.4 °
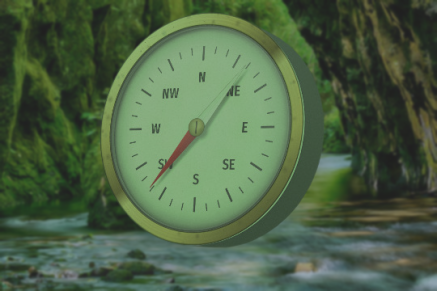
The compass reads 220 °
